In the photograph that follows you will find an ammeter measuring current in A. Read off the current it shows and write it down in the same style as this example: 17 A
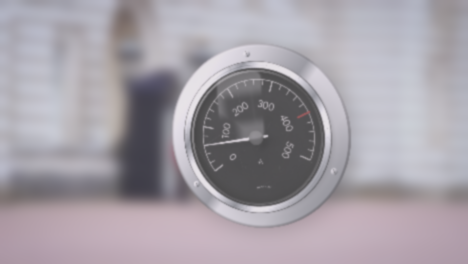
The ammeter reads 60 A
